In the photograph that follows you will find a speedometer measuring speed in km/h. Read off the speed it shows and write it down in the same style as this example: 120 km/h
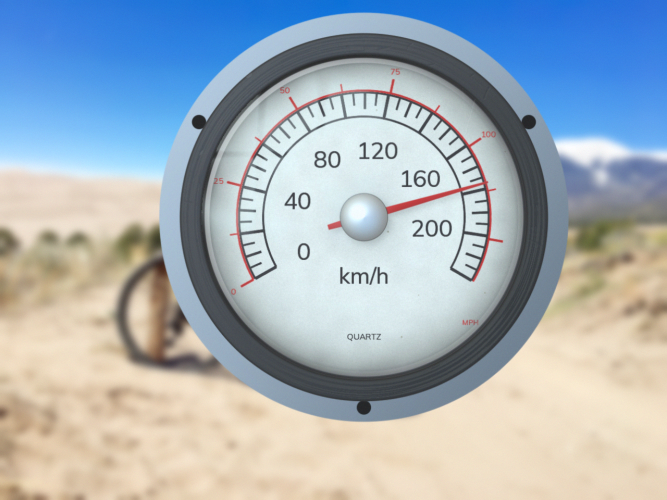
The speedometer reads 177.5 km/h
